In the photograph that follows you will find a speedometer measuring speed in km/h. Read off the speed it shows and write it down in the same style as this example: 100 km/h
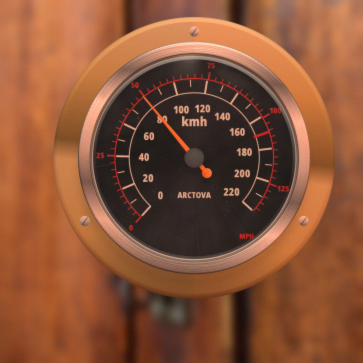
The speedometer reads 80 km/h
